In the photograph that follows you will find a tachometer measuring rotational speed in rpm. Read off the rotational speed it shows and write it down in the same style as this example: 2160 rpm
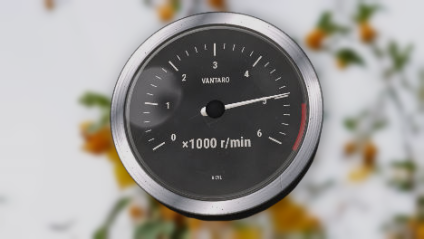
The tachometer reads 5000 rpm
